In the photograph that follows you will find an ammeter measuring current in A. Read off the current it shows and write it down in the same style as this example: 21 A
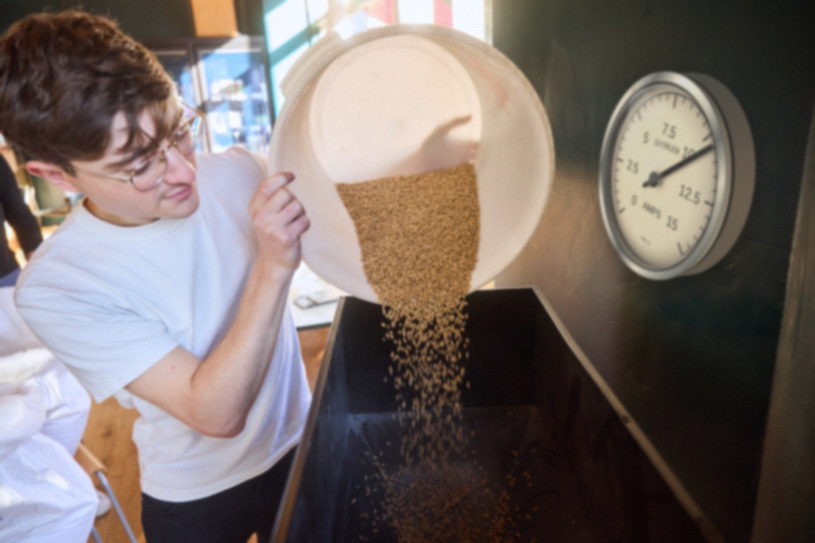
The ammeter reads 10.5 A
